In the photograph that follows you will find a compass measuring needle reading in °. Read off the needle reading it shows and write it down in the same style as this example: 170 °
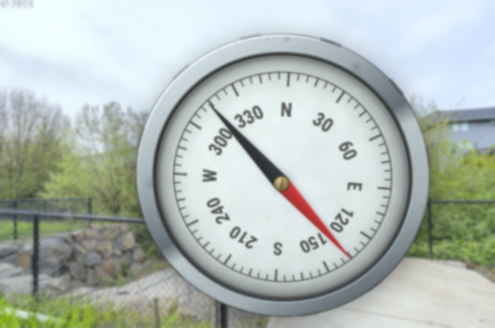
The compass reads 135 °
